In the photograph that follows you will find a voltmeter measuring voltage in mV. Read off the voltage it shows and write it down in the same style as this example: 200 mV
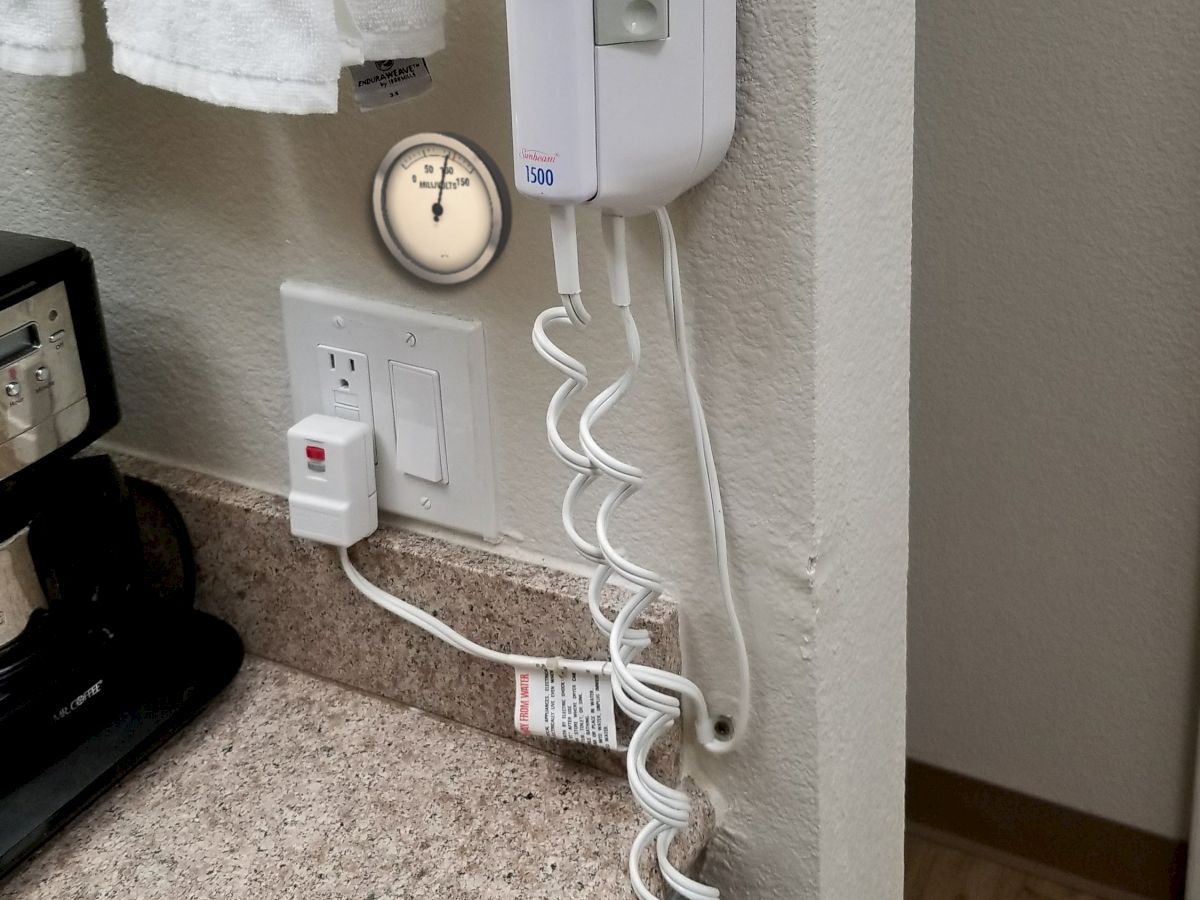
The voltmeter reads 100 mV
